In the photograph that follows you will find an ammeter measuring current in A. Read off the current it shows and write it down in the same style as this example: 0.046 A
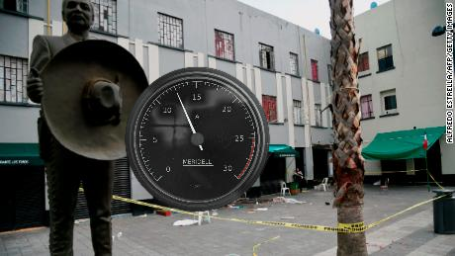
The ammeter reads 12.5 A
